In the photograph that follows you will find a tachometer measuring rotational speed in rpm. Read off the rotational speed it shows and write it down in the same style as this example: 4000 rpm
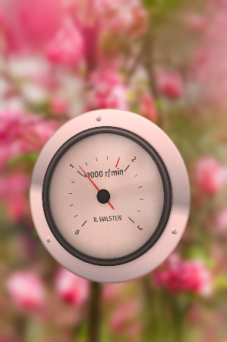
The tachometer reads 1100 rpm
